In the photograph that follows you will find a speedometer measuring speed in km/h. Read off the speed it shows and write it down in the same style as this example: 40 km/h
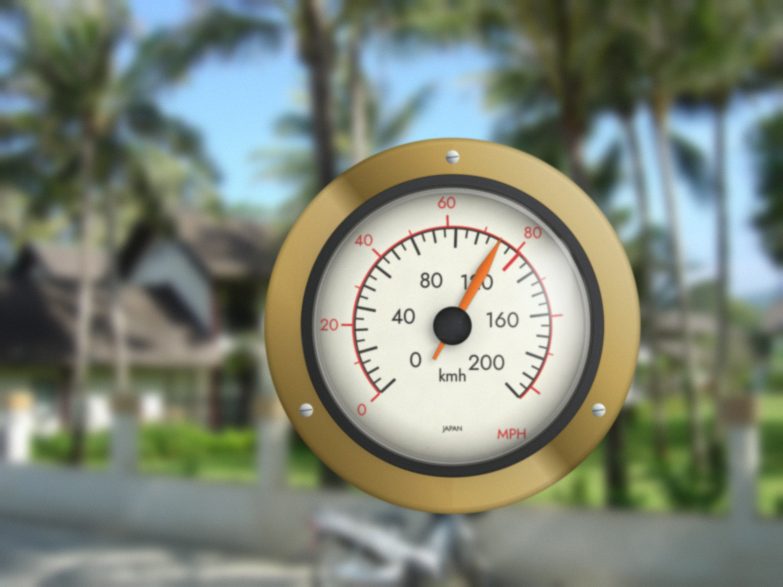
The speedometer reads 120 km/h
